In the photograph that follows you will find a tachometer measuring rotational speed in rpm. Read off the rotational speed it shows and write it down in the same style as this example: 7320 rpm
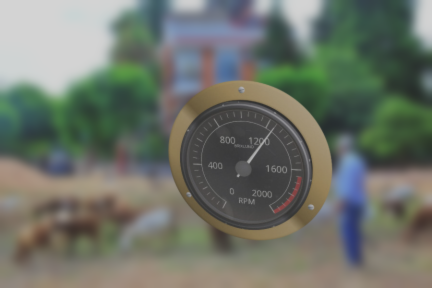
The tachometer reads 1250 rpm
